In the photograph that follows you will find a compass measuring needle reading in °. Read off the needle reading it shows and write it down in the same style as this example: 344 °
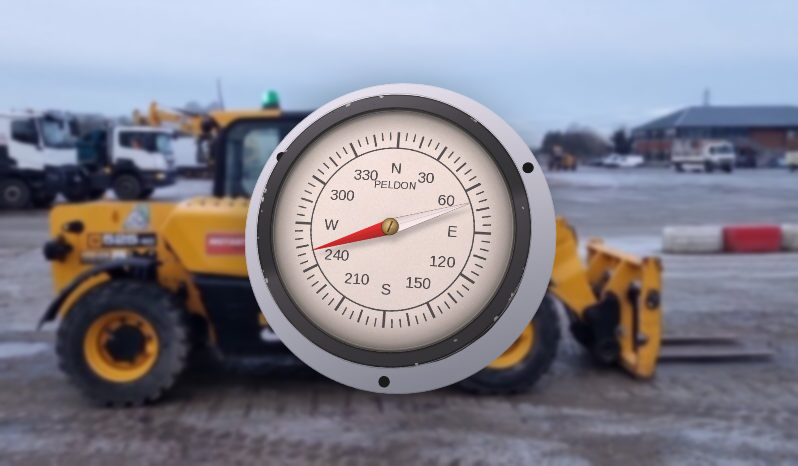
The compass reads 250 °
